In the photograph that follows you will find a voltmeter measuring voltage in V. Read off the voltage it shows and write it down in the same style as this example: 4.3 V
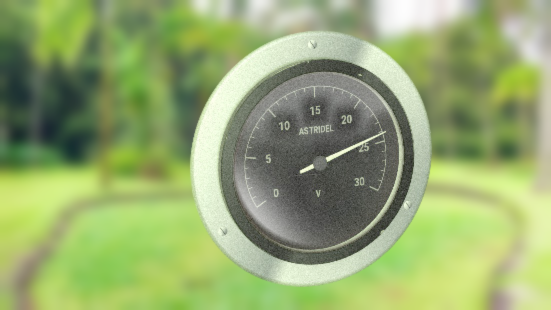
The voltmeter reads 24 V
